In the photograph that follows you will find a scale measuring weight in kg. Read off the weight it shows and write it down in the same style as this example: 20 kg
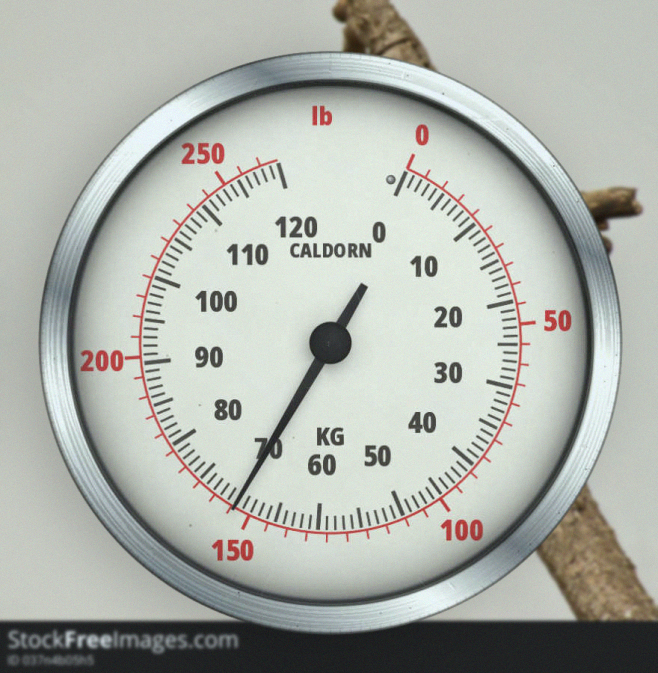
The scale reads 70 kg
